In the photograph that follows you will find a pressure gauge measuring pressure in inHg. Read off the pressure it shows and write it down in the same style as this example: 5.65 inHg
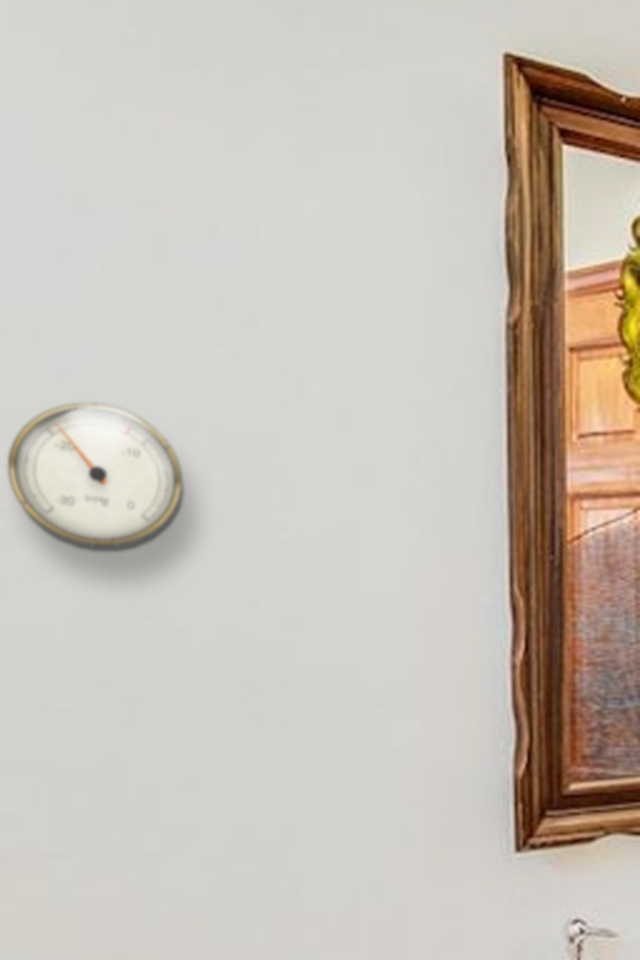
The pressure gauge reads -19 inHg
